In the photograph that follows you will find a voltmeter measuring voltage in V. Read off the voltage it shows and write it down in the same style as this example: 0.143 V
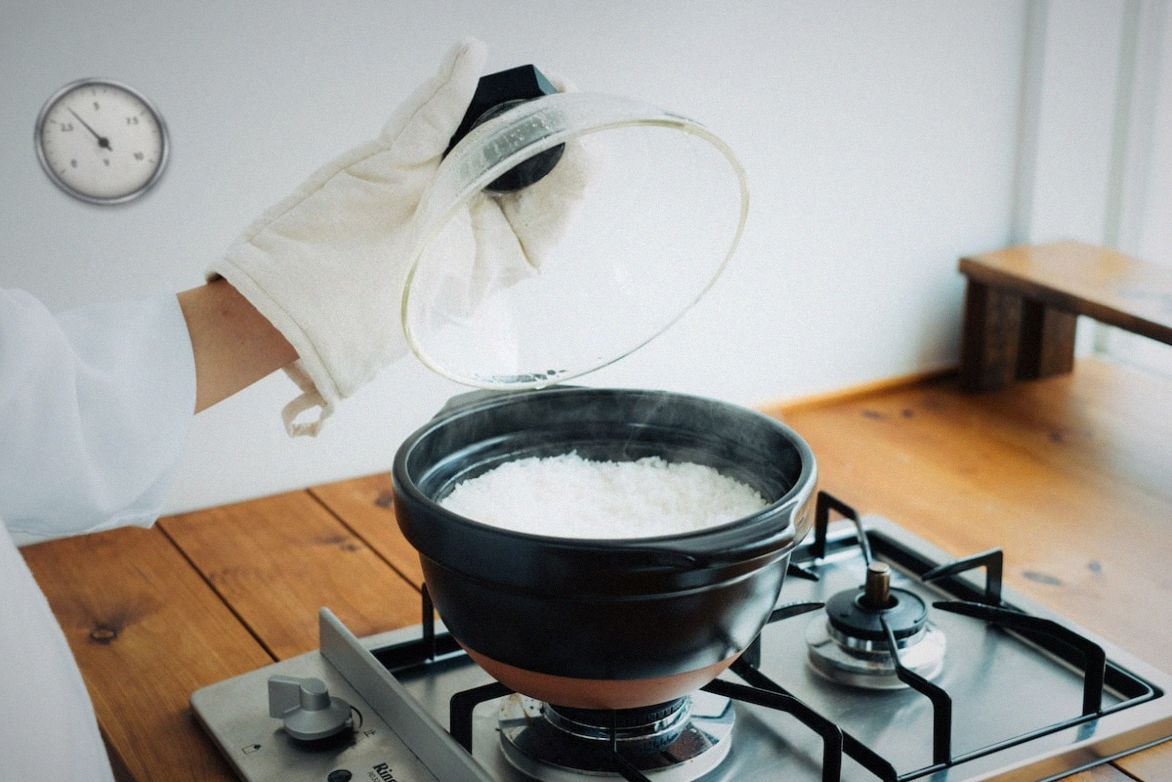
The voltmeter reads 3.5 V
